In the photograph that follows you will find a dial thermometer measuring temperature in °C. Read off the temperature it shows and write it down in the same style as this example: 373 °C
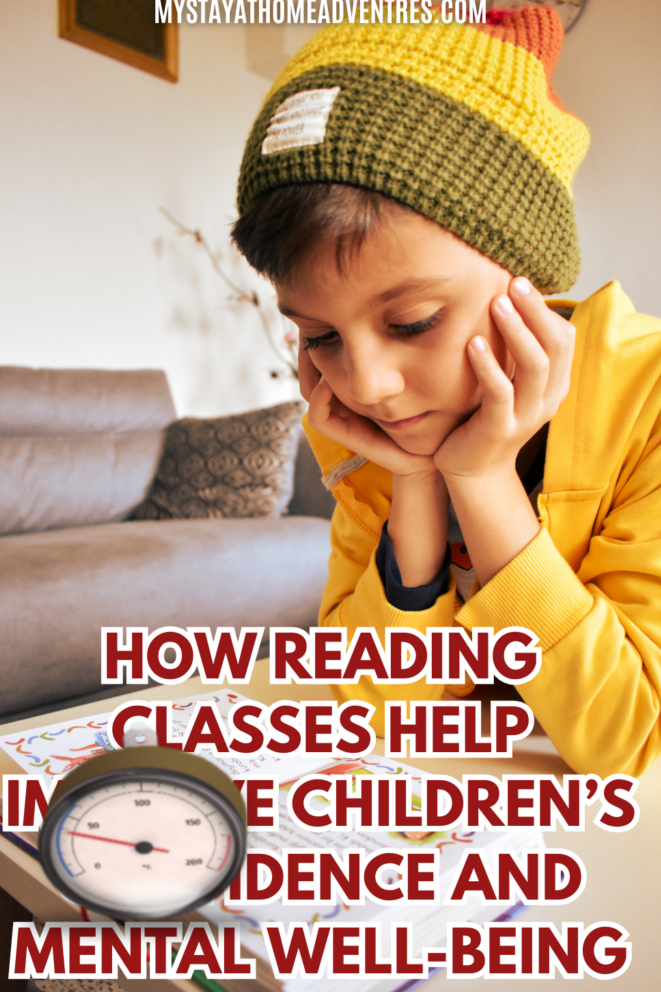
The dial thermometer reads 40 °C
